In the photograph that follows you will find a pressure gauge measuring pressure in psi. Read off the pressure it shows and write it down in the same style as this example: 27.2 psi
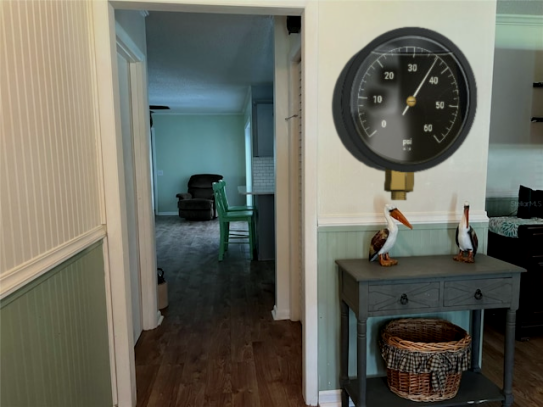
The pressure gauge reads 36 psi
